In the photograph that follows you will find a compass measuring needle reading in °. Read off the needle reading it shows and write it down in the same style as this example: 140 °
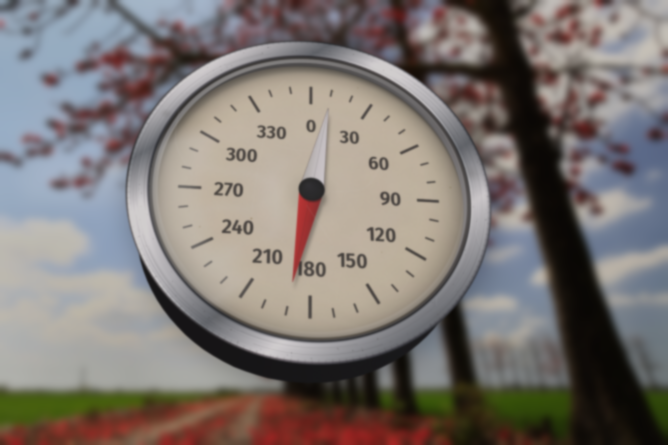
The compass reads 190 °
